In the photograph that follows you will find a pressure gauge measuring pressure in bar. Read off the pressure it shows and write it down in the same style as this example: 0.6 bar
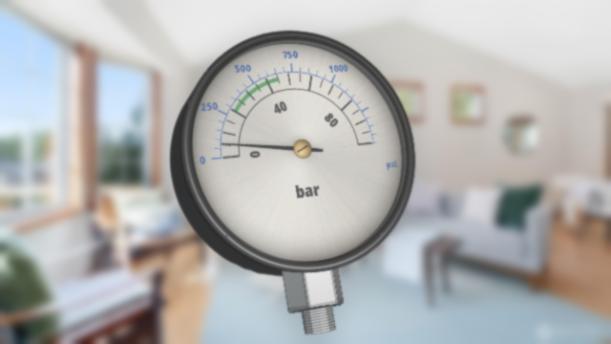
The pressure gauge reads 5 bar
